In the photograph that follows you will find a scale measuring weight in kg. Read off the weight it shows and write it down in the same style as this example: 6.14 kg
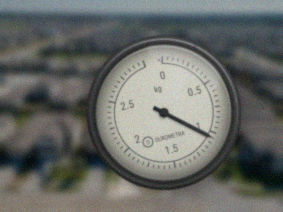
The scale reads 1.05 kg
